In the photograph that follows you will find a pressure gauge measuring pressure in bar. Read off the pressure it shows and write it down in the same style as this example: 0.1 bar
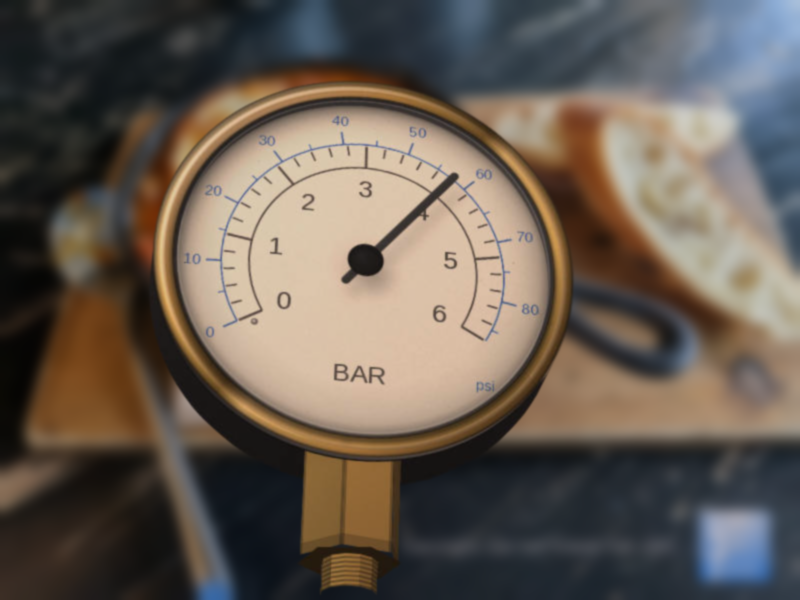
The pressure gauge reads 4 bar
